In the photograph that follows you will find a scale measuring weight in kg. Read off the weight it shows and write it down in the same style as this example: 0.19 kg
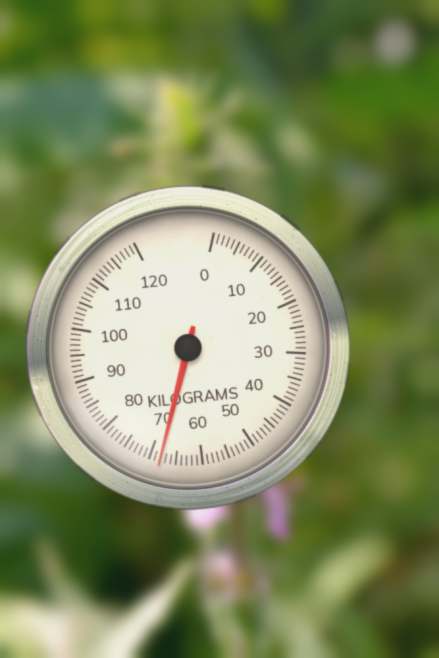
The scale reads 68 kg
